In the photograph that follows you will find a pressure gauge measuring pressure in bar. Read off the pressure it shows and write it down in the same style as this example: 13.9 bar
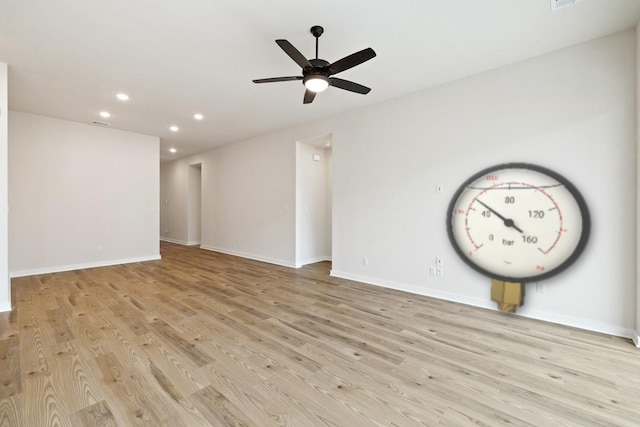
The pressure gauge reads 50 bar
